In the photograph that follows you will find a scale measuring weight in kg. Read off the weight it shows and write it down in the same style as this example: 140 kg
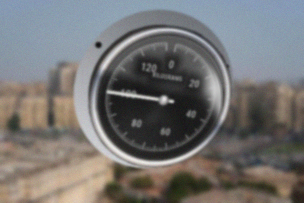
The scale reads 100 kg
